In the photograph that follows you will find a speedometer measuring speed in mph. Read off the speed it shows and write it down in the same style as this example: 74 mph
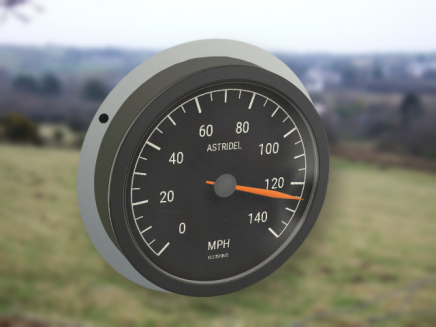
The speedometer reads 125 mph
